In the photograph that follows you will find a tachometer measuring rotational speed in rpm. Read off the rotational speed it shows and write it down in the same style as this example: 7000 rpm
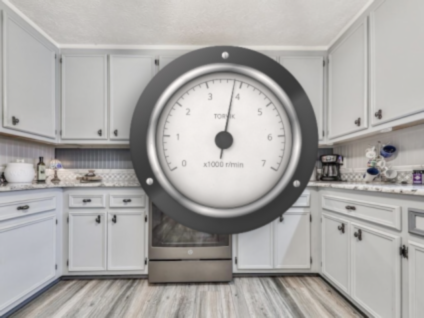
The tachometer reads 3800 rpm
